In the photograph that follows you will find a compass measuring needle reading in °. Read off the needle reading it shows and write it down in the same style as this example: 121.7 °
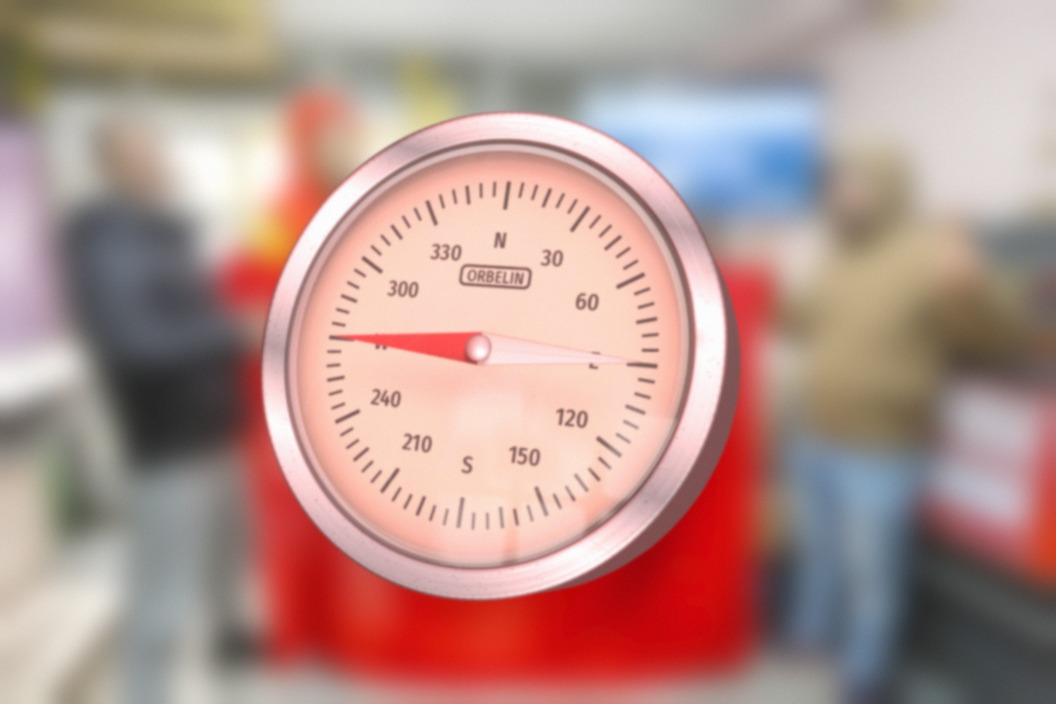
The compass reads 270 °
